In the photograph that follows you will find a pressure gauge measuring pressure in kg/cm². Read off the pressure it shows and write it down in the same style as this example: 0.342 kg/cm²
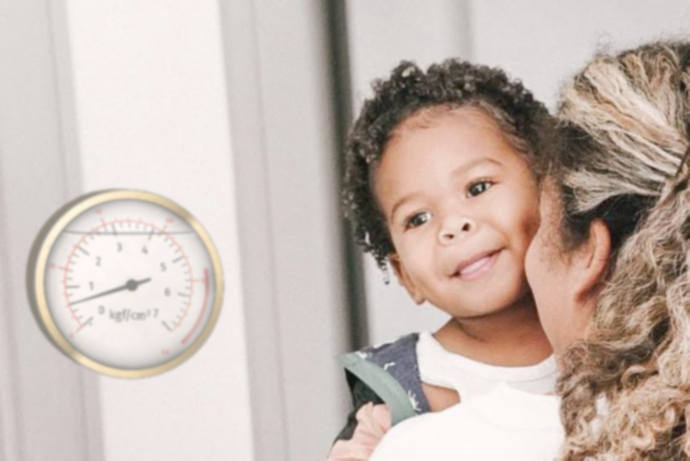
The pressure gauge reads 0.6 kg/cm²
